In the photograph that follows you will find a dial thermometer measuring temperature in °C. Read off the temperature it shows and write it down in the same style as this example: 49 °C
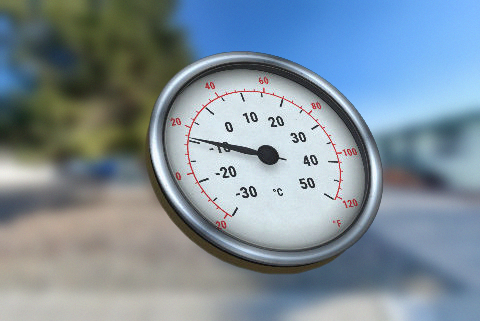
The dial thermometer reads -10 °C
